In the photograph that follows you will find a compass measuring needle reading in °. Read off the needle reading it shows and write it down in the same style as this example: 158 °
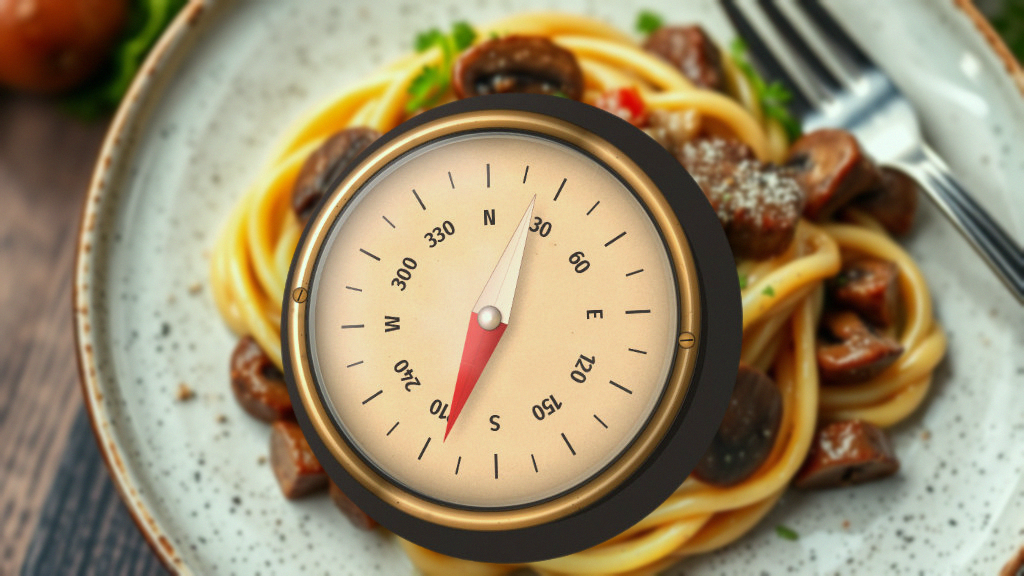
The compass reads 202.5 °
